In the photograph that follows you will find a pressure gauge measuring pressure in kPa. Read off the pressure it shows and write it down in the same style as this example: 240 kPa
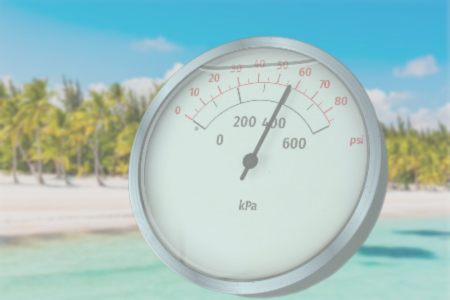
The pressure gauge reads 400 kPa
